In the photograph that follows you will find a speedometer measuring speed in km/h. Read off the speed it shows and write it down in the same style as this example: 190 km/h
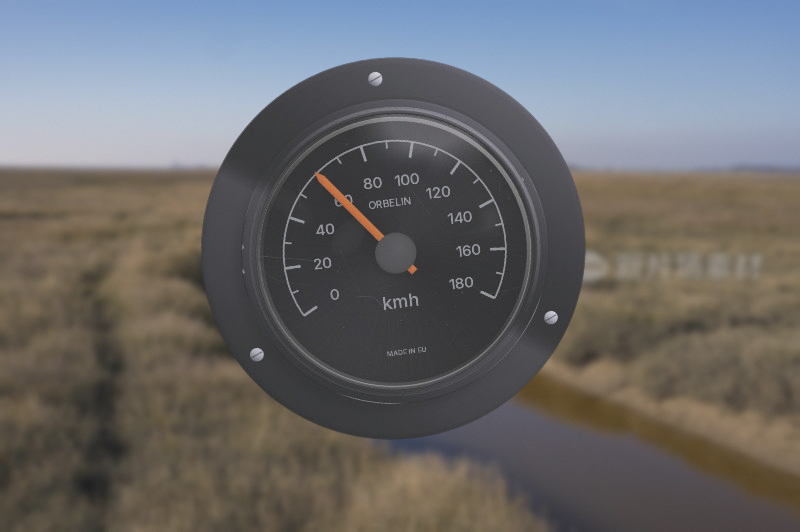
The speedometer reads 60 km/h
